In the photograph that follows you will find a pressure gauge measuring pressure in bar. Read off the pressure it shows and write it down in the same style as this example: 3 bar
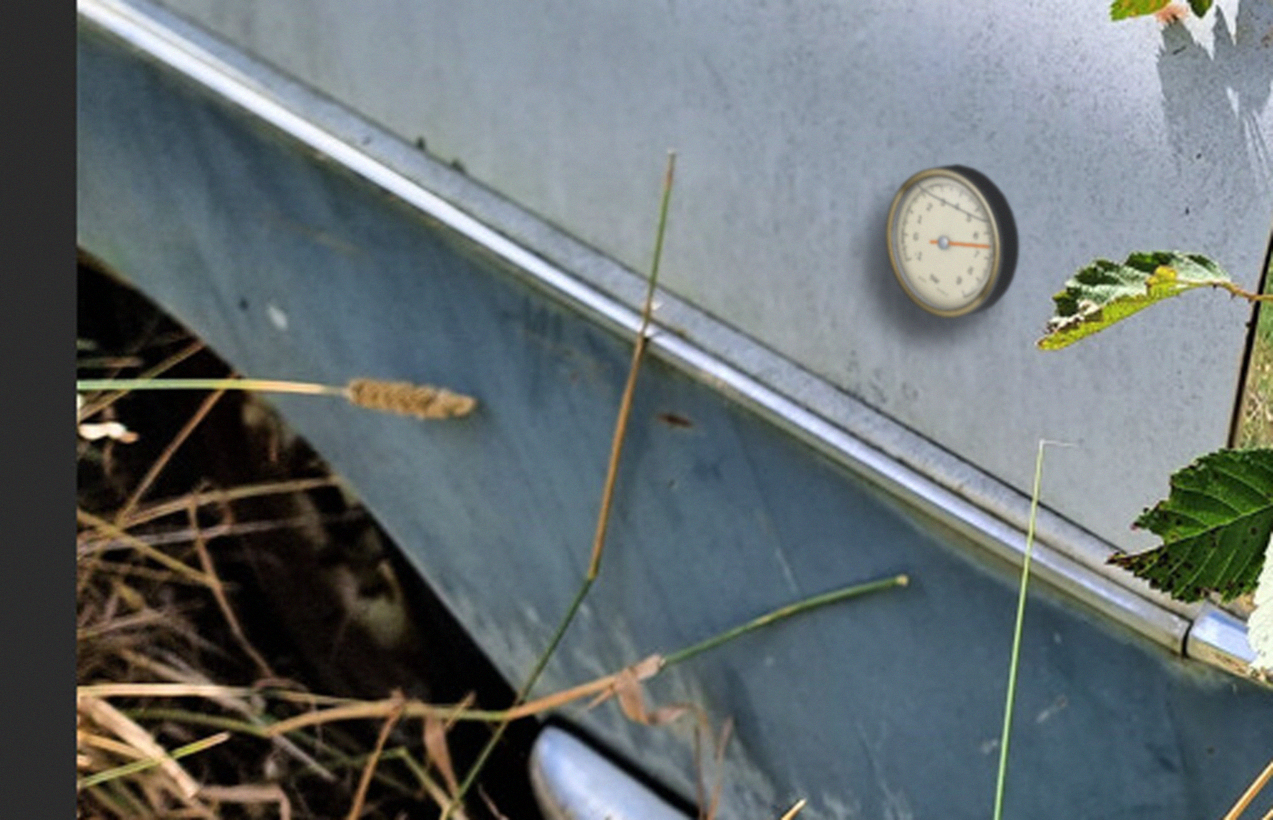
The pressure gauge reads 6.5 bar
